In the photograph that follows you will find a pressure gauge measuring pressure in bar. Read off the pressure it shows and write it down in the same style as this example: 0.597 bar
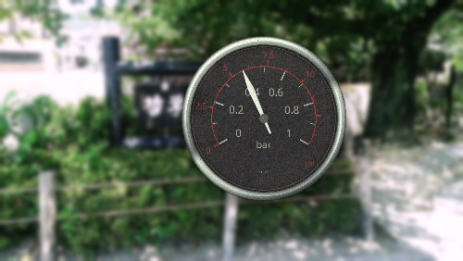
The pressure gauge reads 0.4 bar
